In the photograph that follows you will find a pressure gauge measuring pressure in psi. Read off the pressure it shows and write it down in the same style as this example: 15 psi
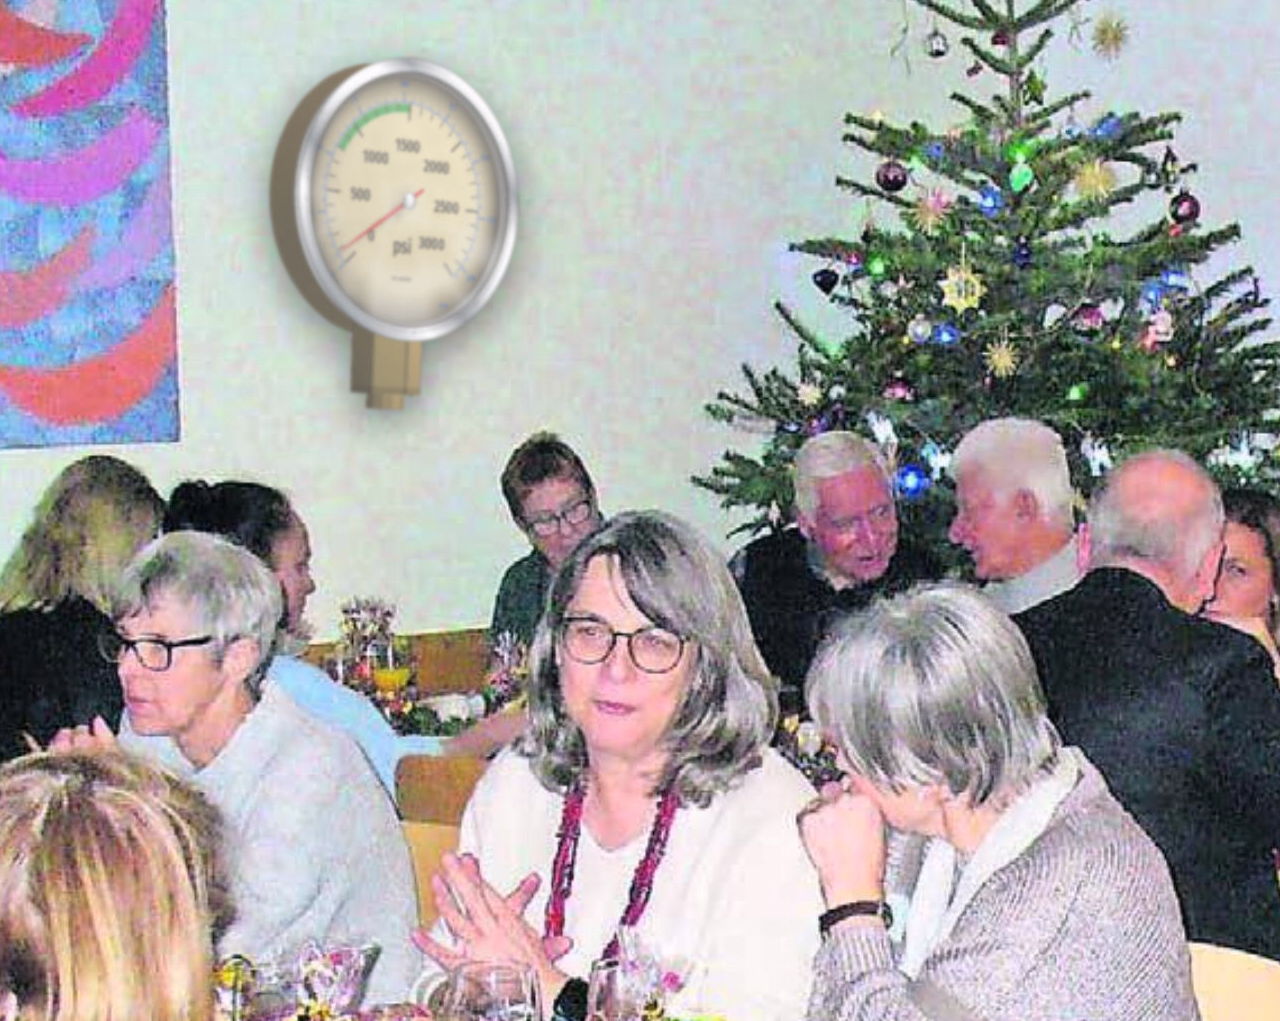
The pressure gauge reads 100 psi
